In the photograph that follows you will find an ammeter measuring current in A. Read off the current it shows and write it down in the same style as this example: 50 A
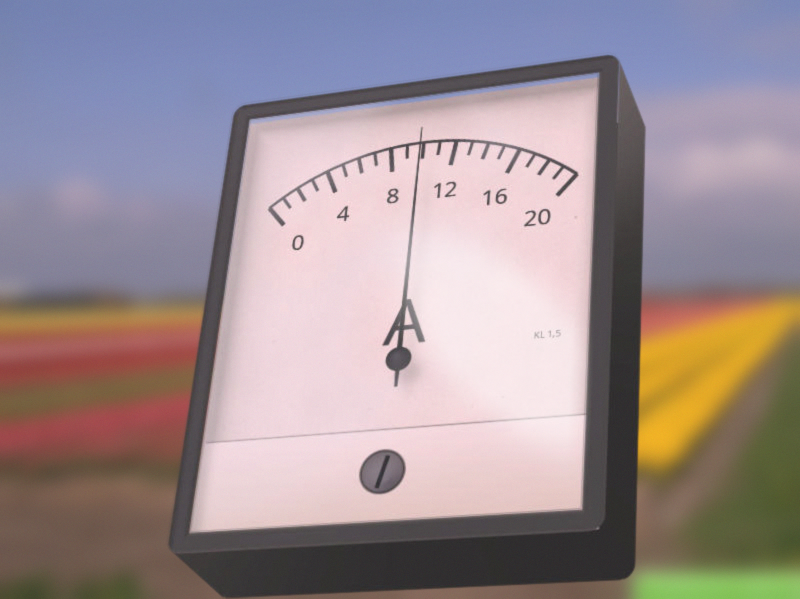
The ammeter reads 10 A
